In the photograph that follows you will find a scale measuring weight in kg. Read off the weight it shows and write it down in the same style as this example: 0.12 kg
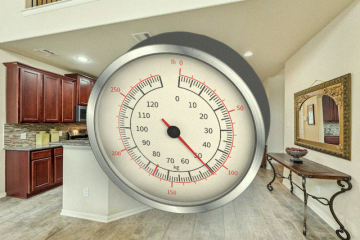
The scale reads 50 kg
